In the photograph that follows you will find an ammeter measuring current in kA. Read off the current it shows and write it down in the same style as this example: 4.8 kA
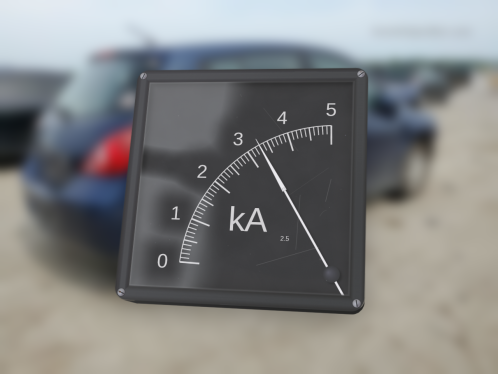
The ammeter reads 3.3 kA
